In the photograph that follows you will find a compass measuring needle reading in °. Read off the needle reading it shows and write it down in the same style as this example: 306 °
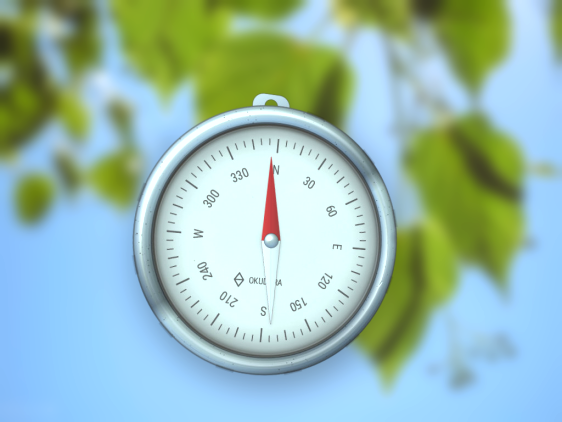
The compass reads 355 °
